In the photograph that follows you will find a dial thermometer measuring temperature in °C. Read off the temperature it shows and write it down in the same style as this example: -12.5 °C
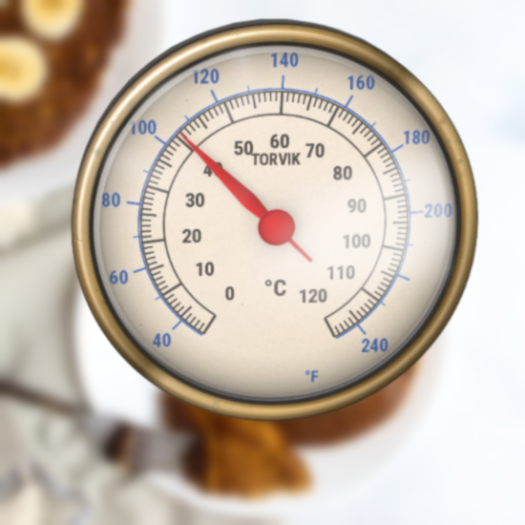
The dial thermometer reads 41 °C
